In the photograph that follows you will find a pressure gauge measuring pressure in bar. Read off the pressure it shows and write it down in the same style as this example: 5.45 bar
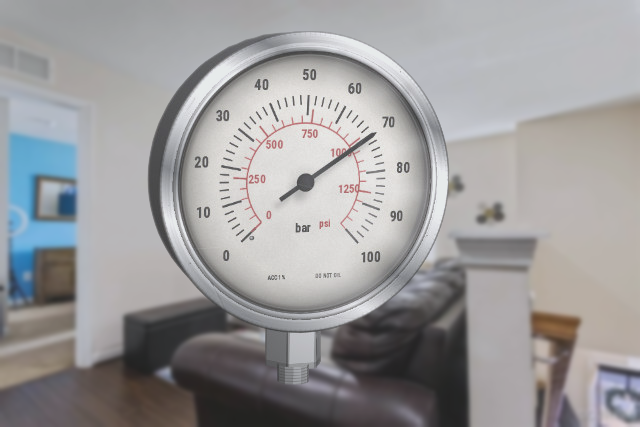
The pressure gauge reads 70 bar
